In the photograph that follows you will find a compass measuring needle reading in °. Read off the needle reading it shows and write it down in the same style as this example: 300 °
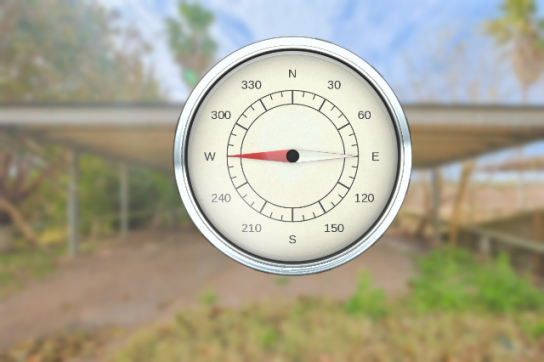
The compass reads 270 °
